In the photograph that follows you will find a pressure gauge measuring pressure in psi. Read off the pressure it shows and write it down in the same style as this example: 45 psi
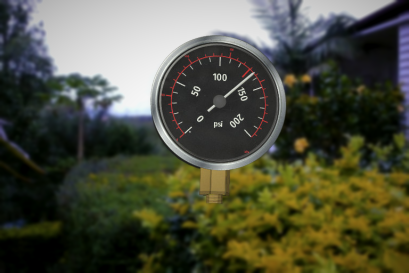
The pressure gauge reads 135 psi
